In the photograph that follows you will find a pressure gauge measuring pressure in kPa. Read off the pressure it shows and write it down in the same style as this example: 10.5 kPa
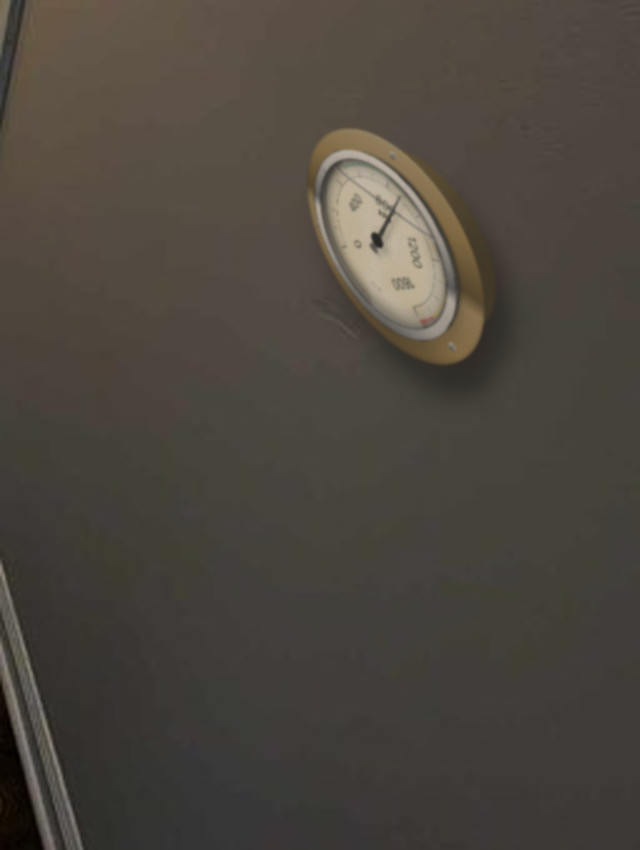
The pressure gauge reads 900 kPa
